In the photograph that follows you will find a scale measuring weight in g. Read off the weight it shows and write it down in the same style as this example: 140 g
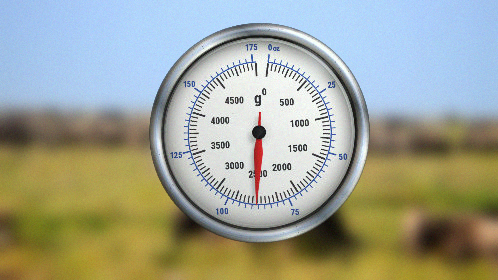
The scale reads 2500 g
